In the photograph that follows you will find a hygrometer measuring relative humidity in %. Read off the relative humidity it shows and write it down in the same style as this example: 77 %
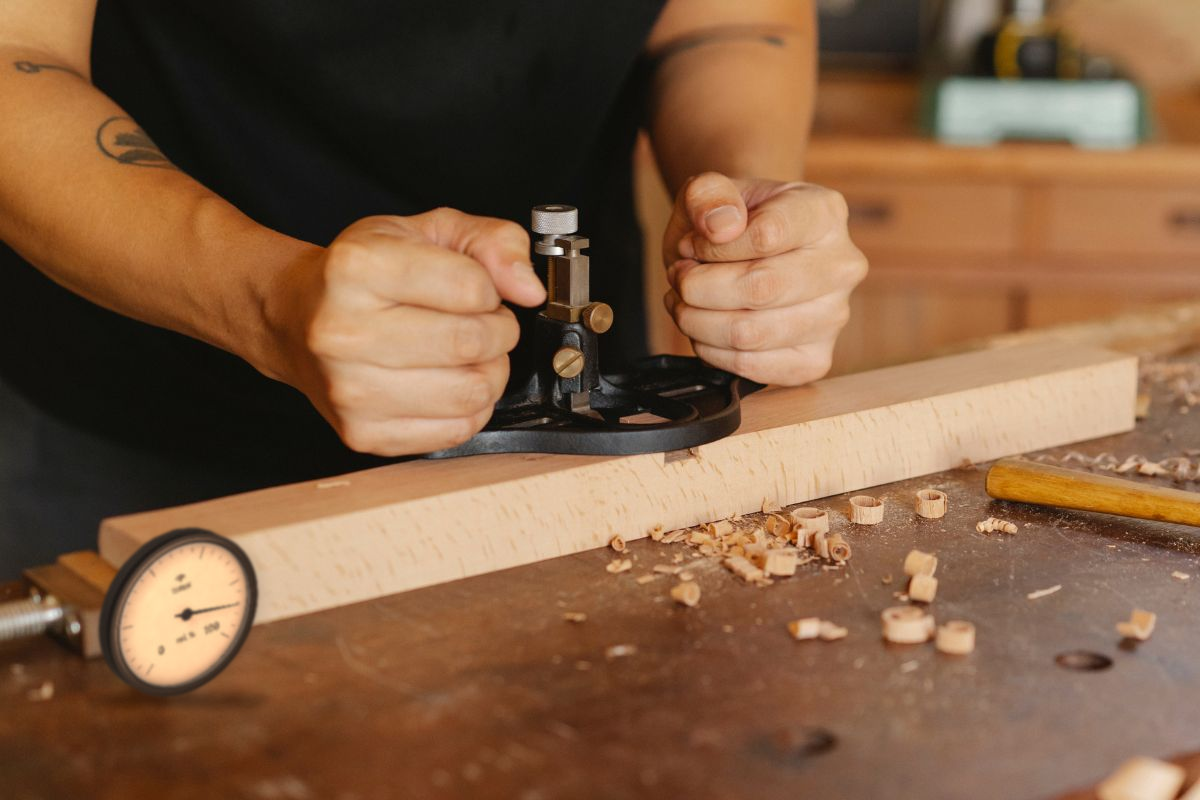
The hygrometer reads 88 %
